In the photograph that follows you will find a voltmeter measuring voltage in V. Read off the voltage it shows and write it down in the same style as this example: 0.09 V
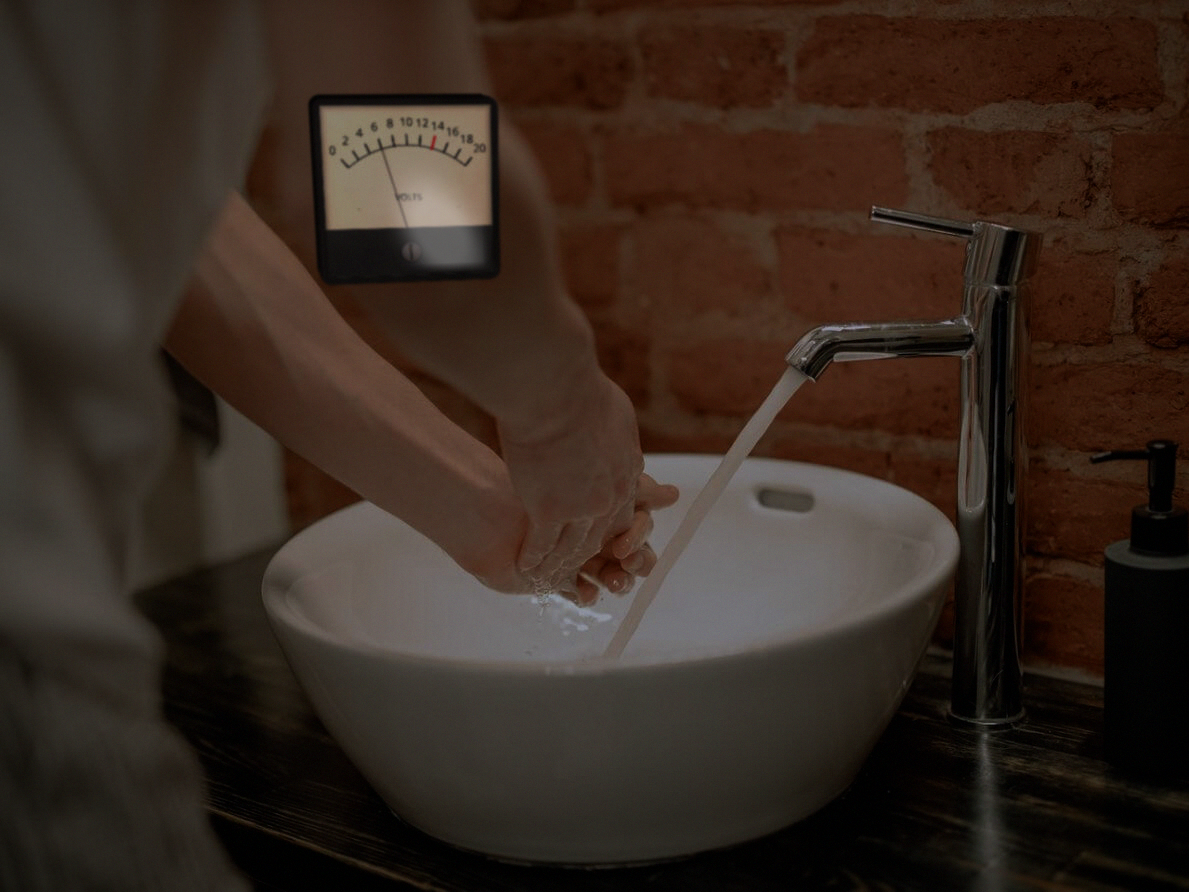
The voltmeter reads 6 V
